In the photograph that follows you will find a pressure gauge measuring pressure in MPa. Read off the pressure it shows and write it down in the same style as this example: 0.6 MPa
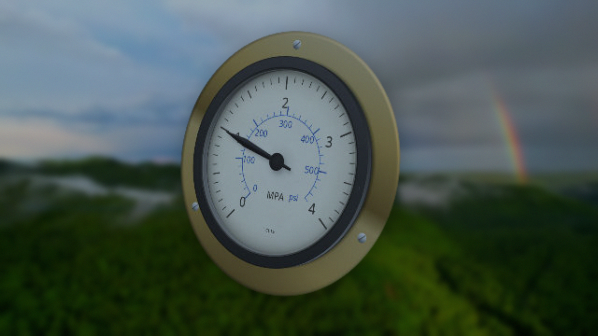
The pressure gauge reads 1 MPa
